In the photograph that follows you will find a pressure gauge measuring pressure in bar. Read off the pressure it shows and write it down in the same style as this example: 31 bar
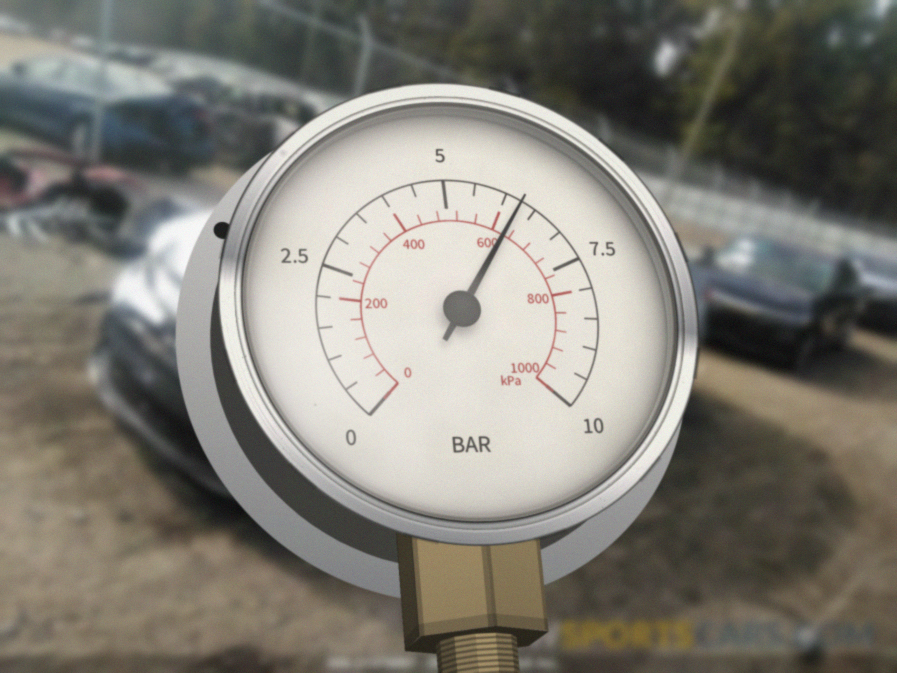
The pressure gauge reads 6.25 bar
